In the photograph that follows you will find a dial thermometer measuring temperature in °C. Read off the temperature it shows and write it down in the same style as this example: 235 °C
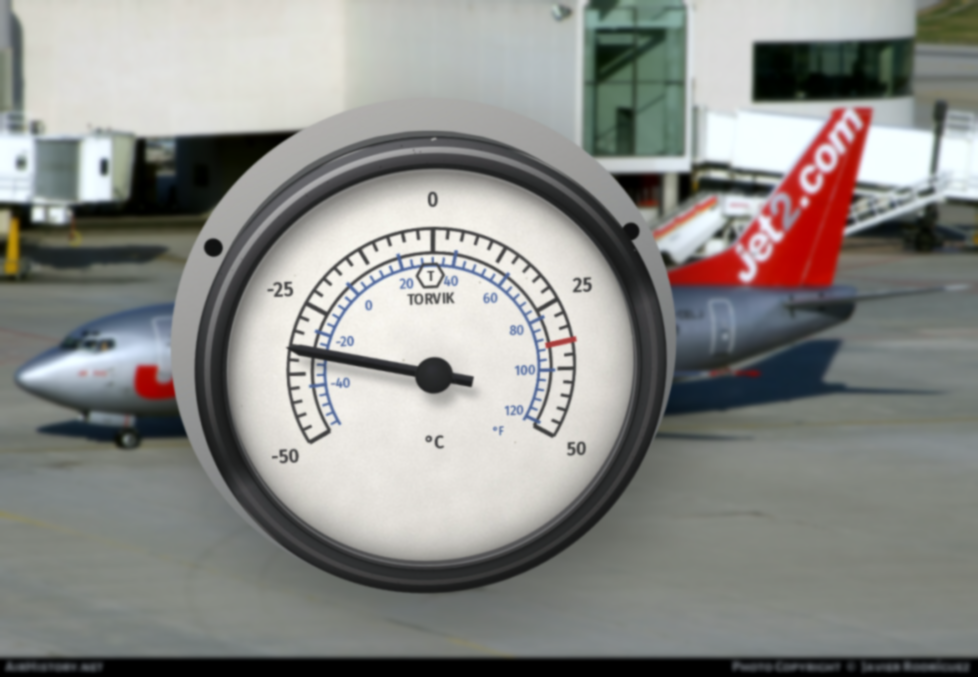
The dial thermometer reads -32.5 °C
